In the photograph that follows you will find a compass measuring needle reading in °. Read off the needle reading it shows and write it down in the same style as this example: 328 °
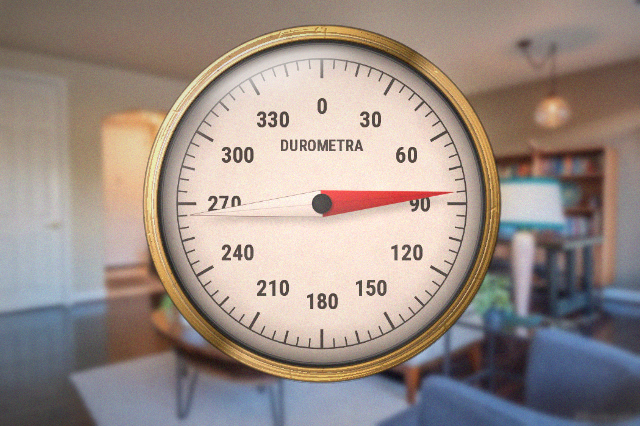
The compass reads 85 °
